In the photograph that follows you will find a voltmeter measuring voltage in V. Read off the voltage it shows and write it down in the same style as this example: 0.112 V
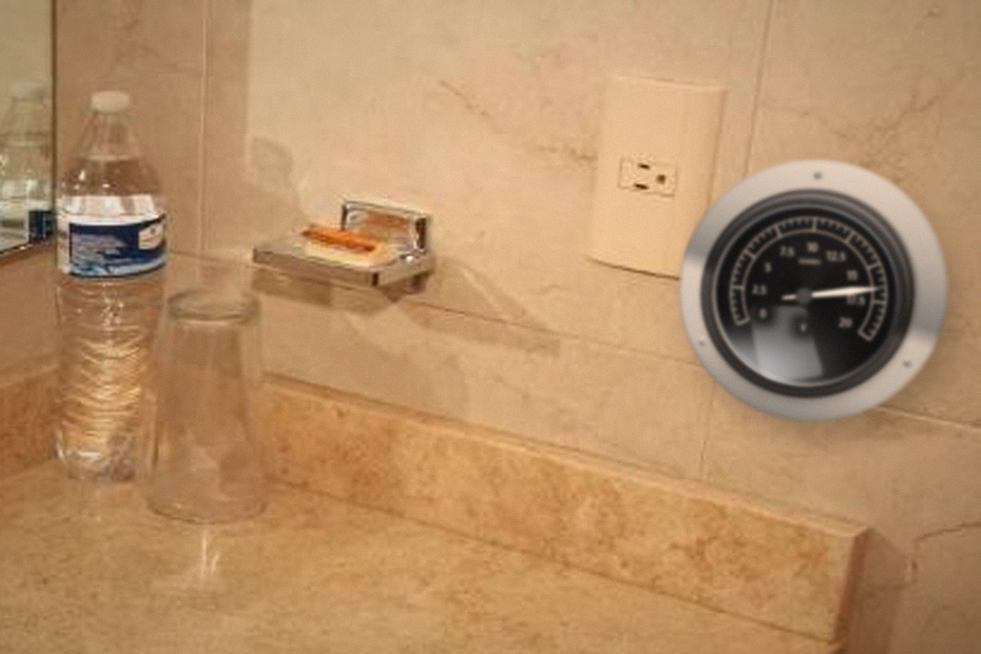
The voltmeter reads 16.5 V
